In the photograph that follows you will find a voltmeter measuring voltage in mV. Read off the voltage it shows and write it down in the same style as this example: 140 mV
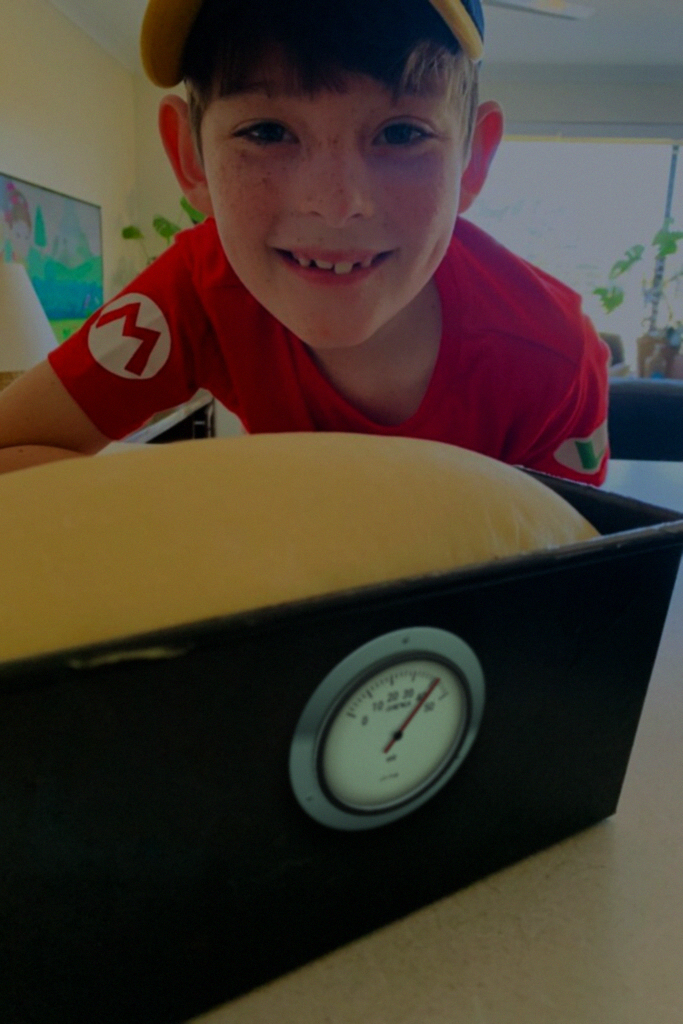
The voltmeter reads 40 mV
